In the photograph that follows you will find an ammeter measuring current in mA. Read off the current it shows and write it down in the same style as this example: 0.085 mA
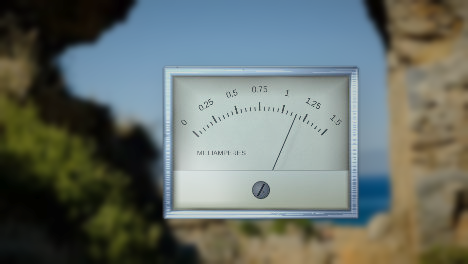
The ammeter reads 1.15 mA
